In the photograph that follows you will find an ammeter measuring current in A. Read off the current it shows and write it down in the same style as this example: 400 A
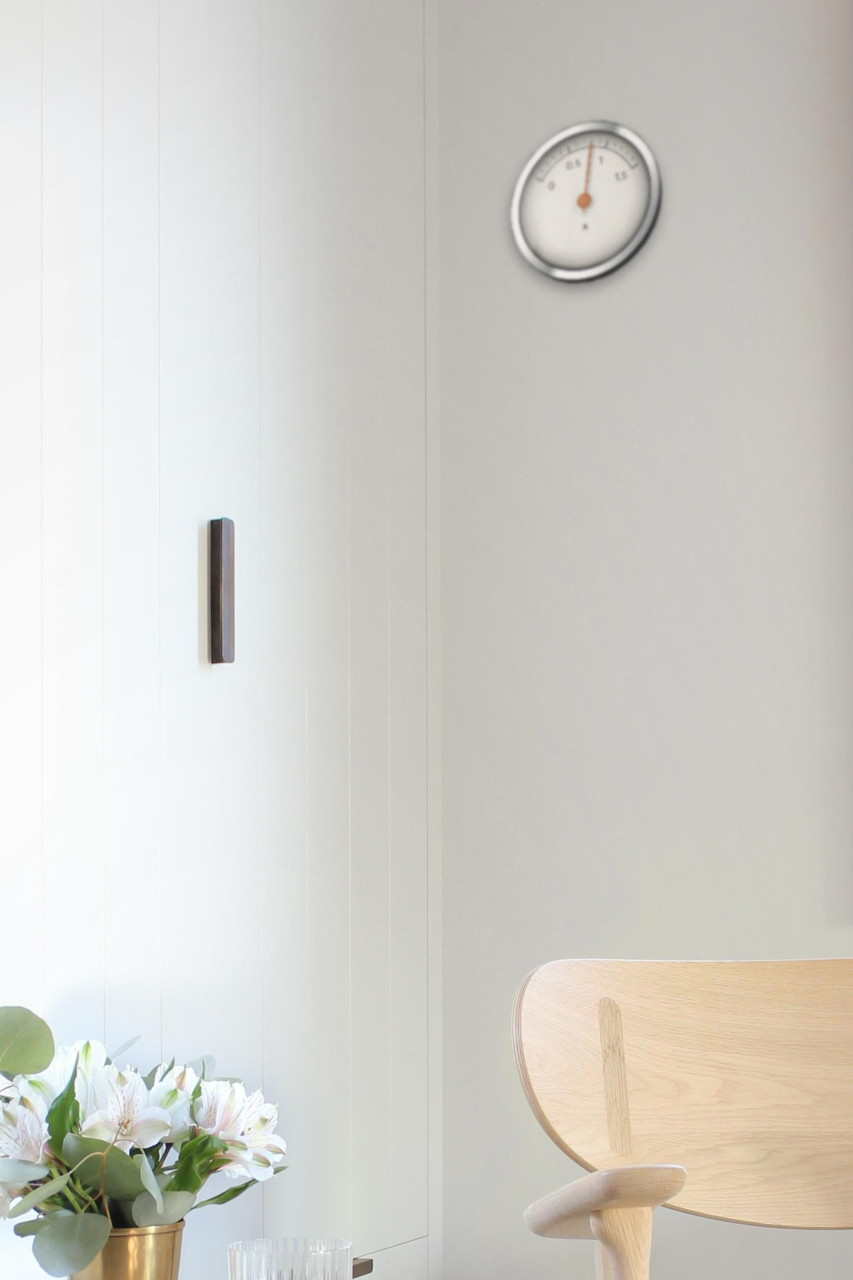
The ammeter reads 0.8 A
